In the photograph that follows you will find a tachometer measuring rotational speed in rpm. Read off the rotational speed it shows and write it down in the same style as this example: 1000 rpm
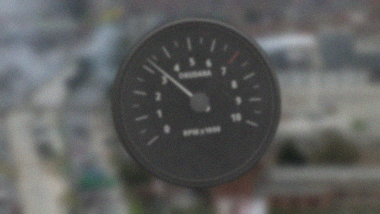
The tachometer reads 3250 rpm
